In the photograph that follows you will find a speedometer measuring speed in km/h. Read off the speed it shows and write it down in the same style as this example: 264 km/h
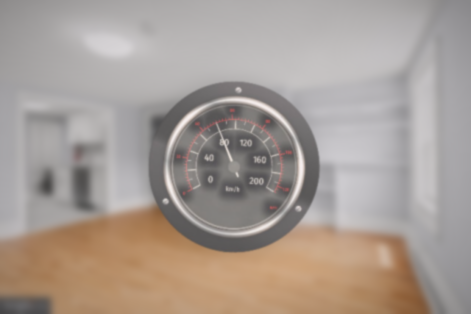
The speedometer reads 80 km/h
